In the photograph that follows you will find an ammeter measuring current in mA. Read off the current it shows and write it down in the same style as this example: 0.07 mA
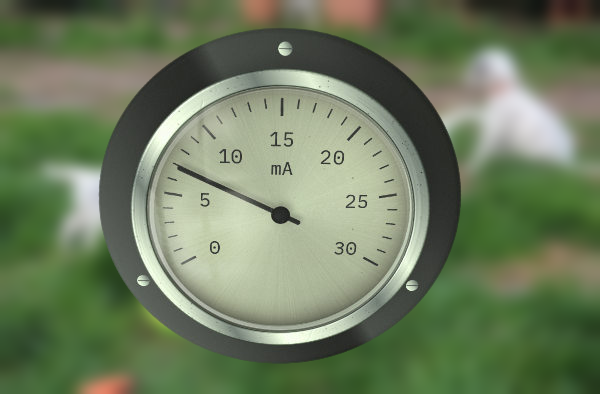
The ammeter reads 7 mA
